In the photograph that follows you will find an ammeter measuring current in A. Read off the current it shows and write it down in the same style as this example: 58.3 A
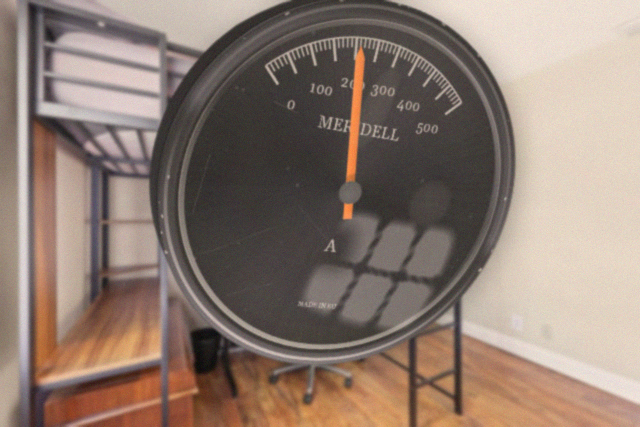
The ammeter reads 200 A
